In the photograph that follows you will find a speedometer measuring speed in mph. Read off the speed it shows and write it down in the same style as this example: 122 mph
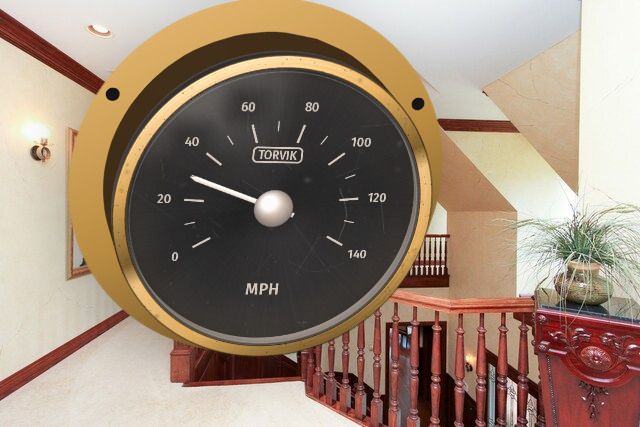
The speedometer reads 30 mph
